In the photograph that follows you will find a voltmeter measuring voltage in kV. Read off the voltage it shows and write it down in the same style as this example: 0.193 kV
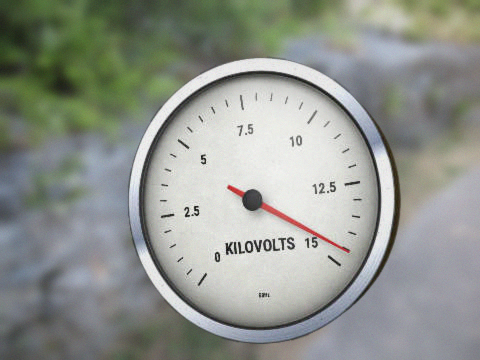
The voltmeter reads 14.5 kV
